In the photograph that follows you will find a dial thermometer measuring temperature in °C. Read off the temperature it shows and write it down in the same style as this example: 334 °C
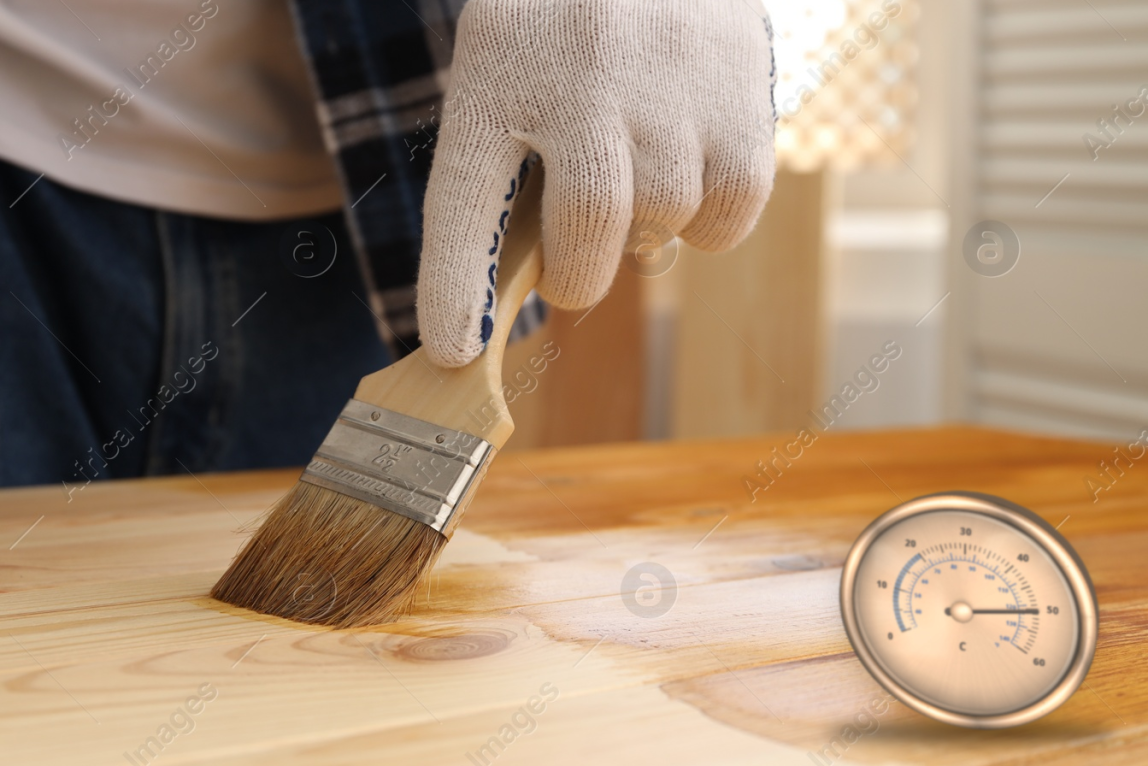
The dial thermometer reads 50 °C
